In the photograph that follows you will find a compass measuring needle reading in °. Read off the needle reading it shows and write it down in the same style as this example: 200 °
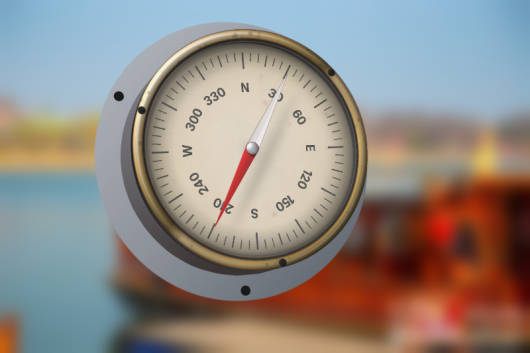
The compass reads 210 °
